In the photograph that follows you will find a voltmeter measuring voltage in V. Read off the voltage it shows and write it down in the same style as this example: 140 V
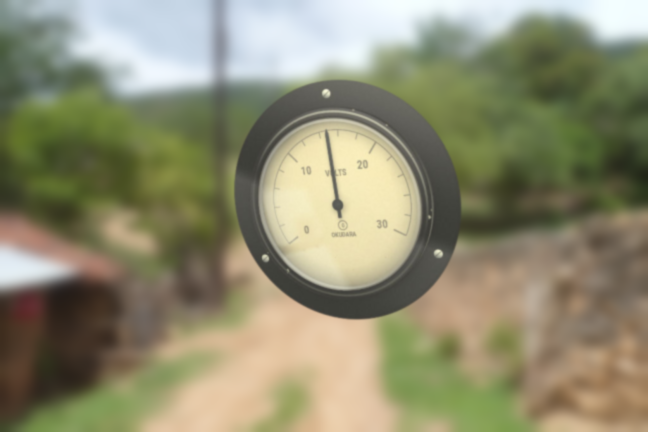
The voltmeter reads 15 V
